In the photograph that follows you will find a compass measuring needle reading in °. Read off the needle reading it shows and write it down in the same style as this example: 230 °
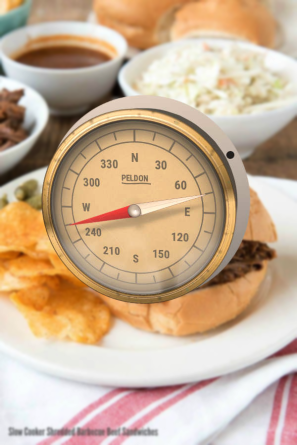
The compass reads 255 °
